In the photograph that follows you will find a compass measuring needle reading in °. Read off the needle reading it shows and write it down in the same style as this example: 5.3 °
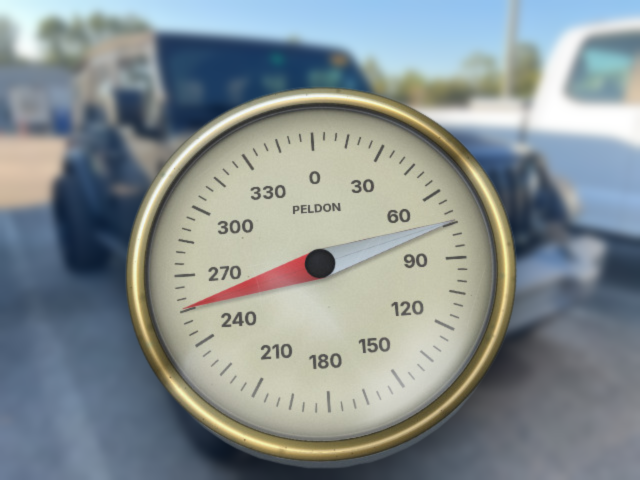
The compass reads 255 °
